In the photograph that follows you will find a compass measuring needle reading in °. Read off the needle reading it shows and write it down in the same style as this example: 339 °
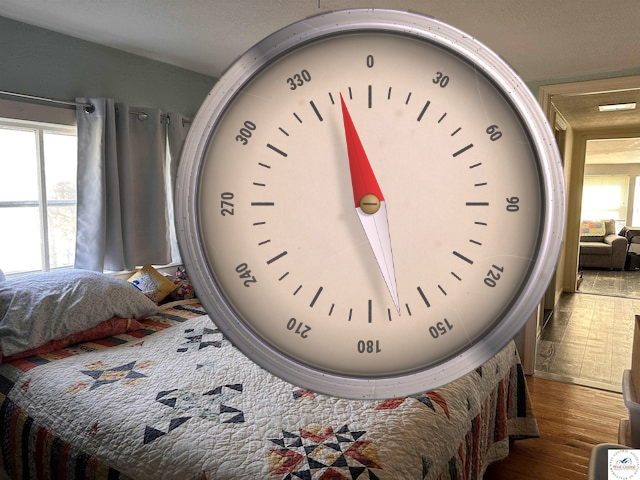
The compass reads 345 °
